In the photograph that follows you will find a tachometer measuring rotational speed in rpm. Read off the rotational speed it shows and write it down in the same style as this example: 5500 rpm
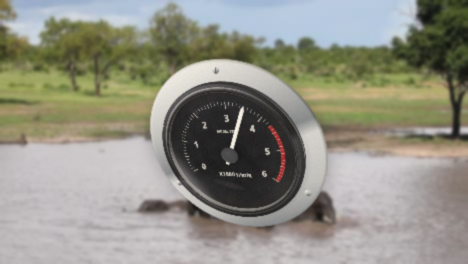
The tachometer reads 3500 rpm
